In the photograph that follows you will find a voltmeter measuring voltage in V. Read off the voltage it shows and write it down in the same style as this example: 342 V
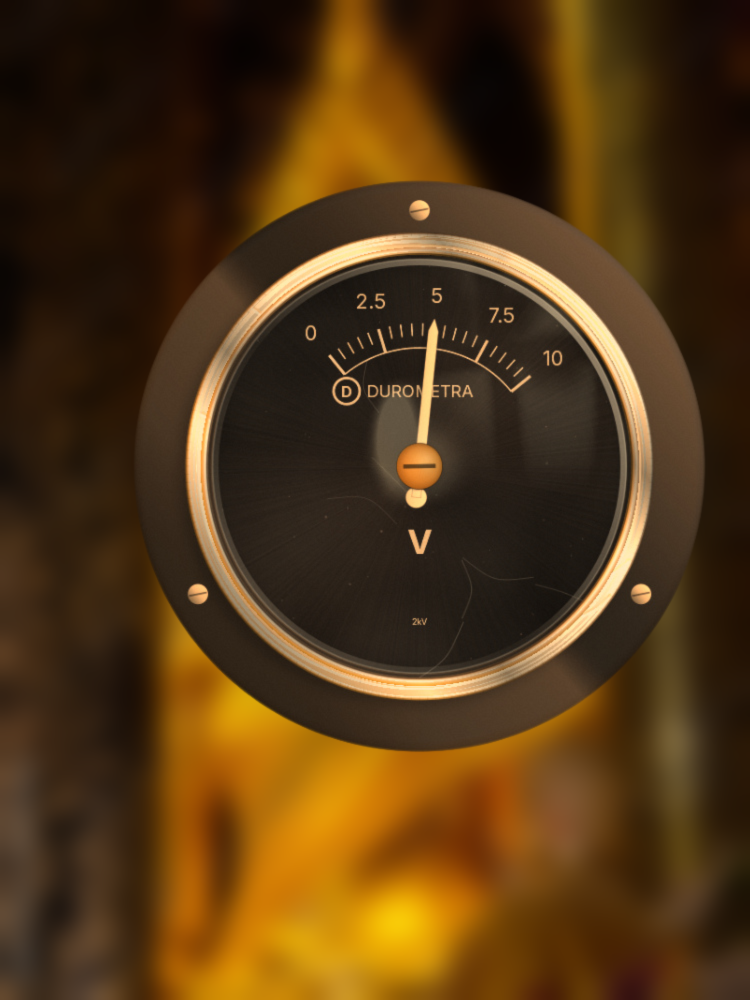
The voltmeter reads 5 V
